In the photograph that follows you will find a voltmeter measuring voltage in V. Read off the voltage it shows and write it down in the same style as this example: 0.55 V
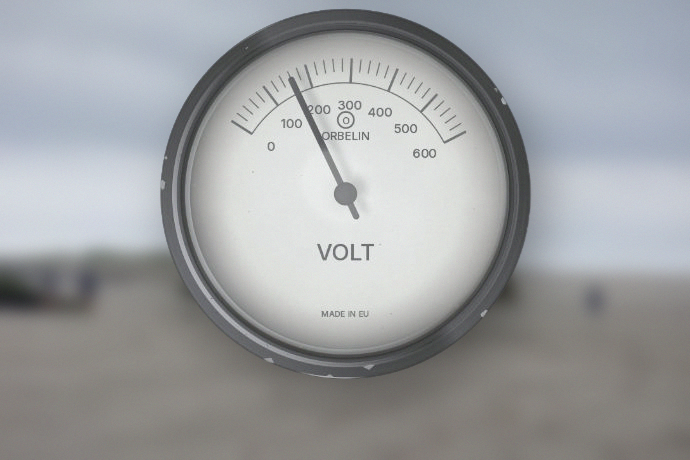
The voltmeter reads 160 V
